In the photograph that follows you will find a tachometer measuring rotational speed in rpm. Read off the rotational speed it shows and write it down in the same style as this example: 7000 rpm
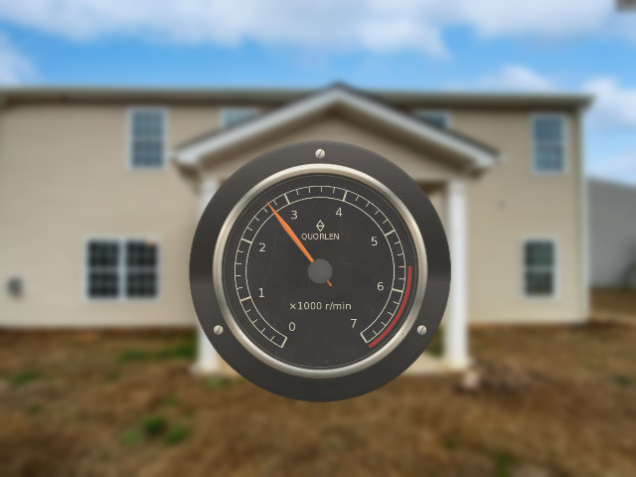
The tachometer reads 2700 rpm
